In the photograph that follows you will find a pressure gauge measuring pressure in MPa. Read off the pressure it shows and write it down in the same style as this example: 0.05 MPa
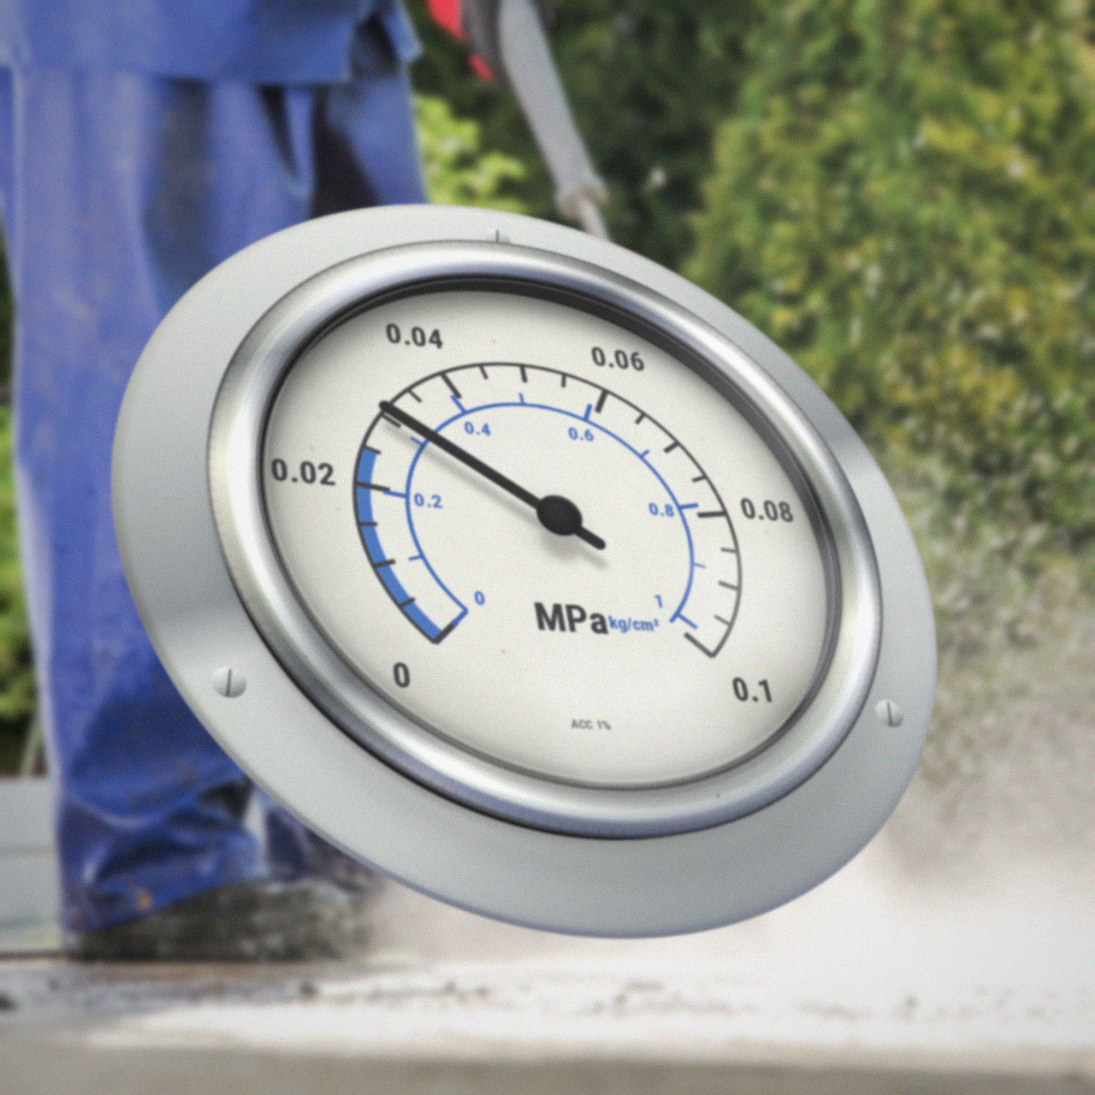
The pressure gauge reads 0.03 MPa
